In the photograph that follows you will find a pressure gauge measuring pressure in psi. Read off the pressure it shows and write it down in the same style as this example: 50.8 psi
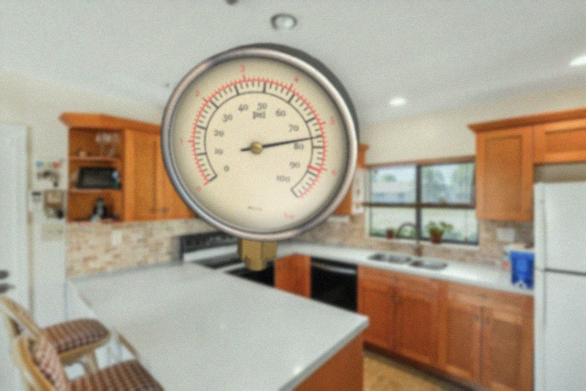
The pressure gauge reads 76 psi
